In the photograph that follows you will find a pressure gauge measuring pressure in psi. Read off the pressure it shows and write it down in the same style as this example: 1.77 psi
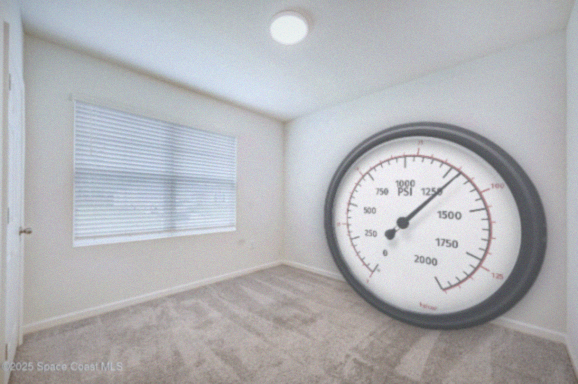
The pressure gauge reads 1300 psi
